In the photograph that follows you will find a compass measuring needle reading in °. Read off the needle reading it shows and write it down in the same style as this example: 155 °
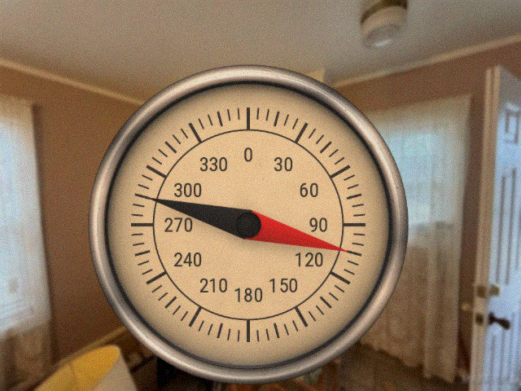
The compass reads 105 °
